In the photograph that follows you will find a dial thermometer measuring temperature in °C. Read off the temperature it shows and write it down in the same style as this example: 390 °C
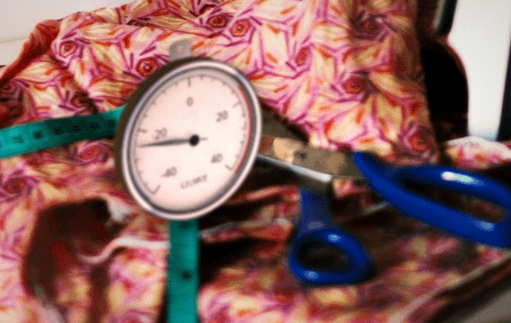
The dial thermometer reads -24 °C
